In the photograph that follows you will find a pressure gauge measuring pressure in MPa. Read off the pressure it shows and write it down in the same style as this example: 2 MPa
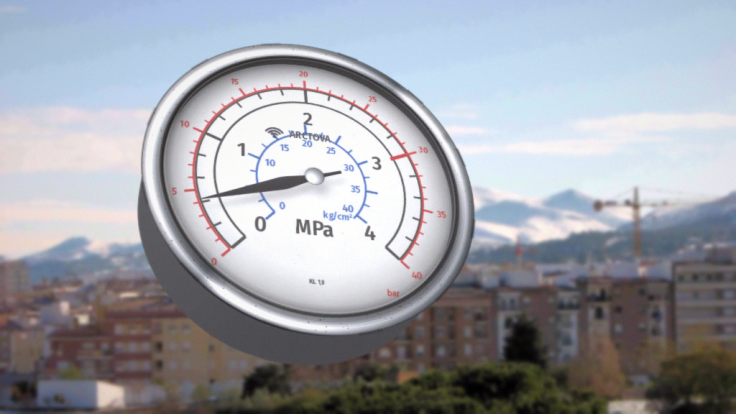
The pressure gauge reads 0.4 MPa
